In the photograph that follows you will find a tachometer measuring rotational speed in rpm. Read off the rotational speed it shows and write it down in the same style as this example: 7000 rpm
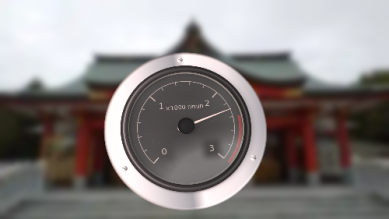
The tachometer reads 2300 rpm
